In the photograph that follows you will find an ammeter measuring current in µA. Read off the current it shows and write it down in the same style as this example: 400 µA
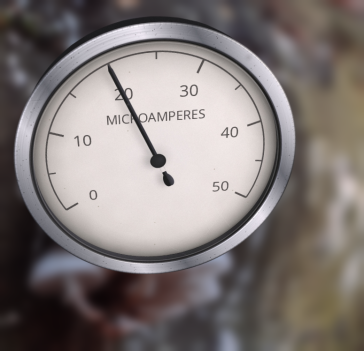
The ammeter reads 20 µA
